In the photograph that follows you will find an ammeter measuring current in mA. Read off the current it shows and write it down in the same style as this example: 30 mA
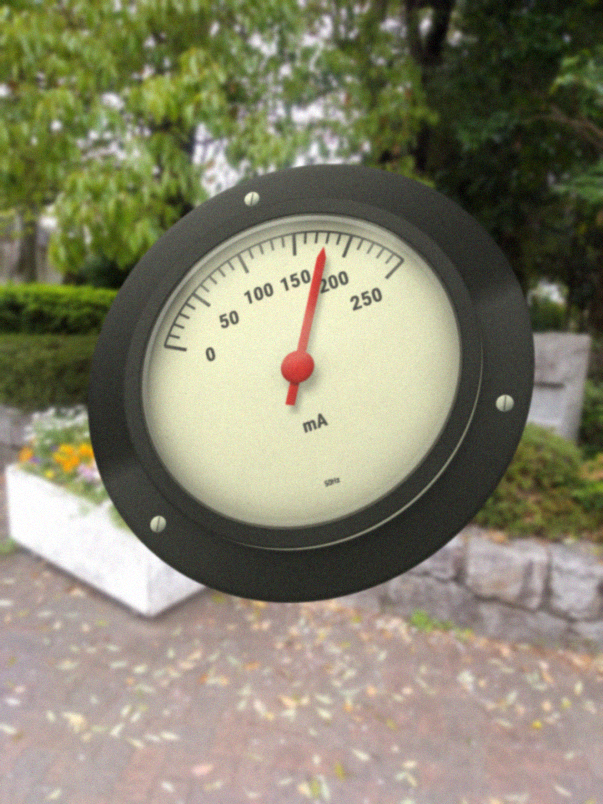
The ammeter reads 180 mA
